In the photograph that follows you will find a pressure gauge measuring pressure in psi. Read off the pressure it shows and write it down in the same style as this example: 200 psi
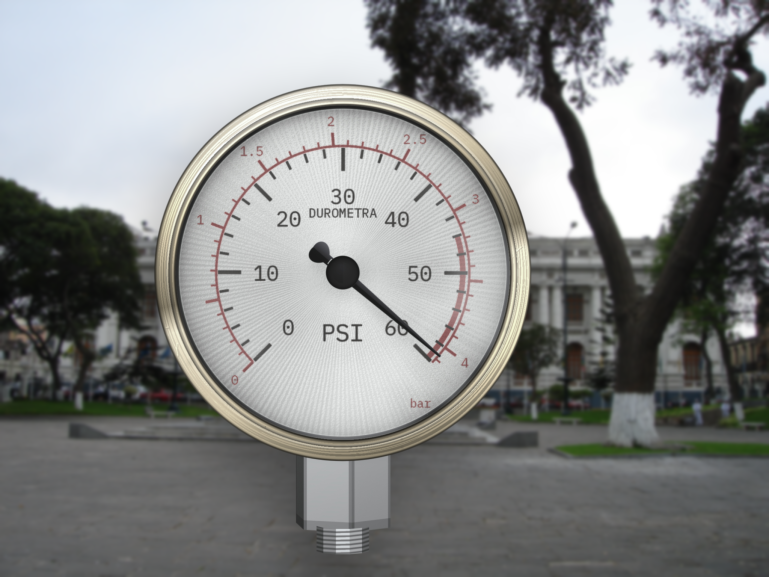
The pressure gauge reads 59 psi
